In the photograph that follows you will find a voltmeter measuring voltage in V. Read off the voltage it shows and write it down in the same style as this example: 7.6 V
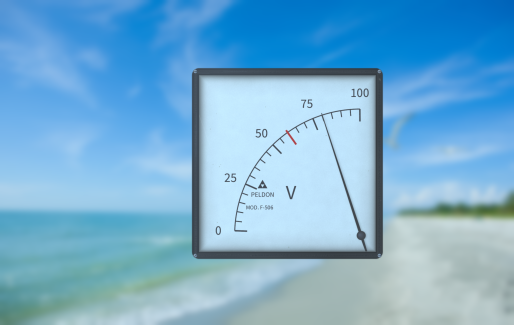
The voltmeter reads 80 V
